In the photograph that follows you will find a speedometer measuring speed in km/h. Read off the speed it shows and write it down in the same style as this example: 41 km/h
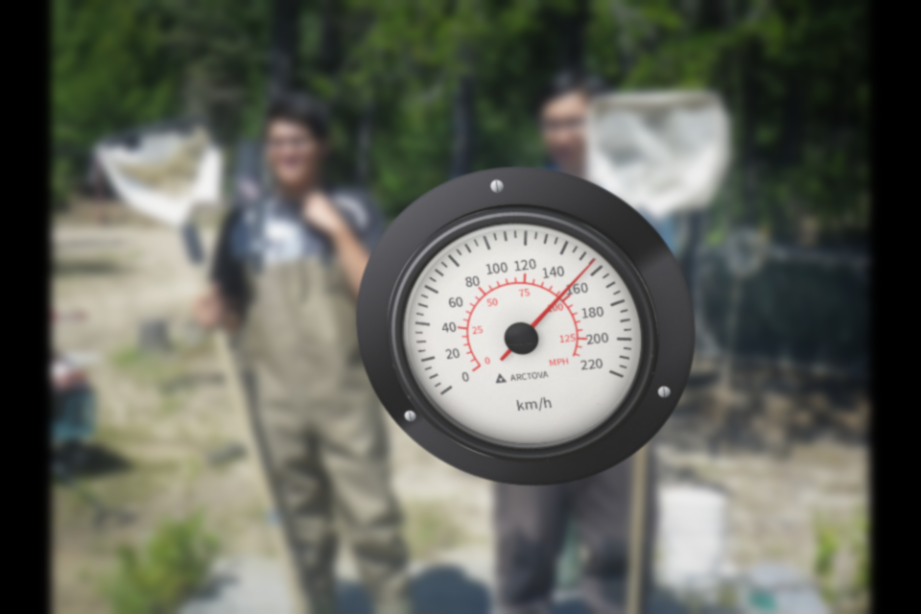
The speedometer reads 155 km/h
